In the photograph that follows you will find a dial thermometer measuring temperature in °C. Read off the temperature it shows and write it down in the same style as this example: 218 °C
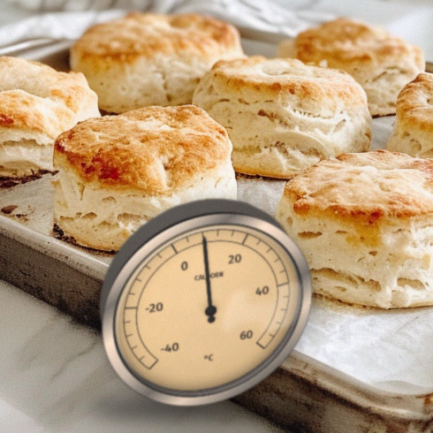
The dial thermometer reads 8 °C
